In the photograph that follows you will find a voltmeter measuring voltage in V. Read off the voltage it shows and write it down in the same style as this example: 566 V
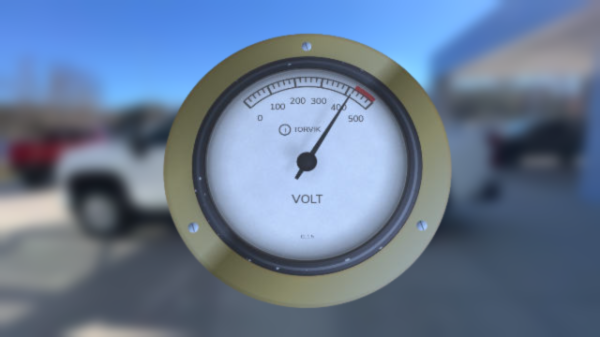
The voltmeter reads 420 V
